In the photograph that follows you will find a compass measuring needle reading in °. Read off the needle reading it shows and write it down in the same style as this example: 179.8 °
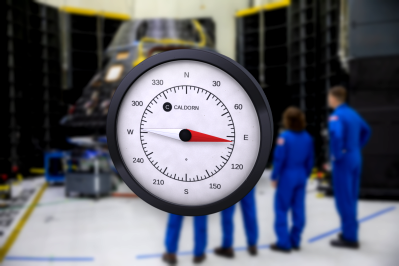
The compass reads 95 °
